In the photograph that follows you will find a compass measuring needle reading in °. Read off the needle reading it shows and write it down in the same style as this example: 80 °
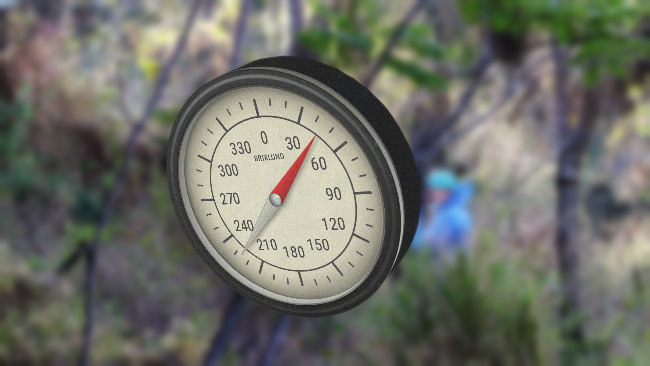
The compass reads 45 °
